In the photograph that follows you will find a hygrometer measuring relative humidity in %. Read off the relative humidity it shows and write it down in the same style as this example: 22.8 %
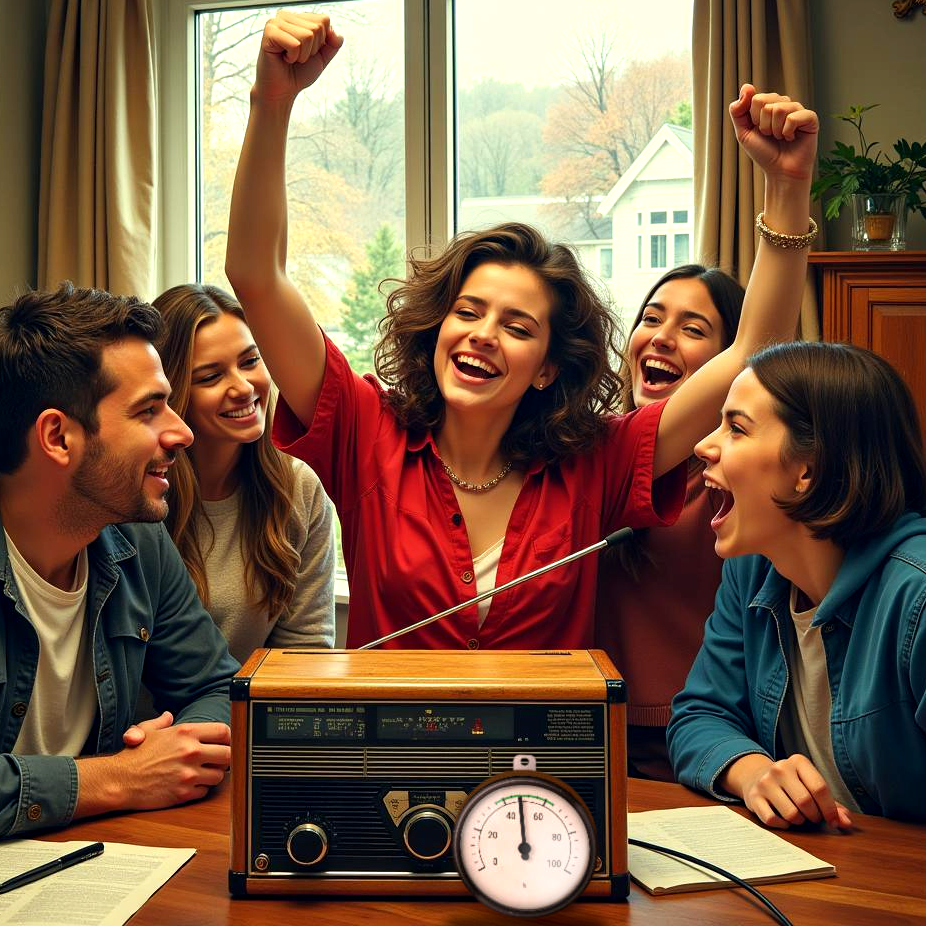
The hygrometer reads 48 %
